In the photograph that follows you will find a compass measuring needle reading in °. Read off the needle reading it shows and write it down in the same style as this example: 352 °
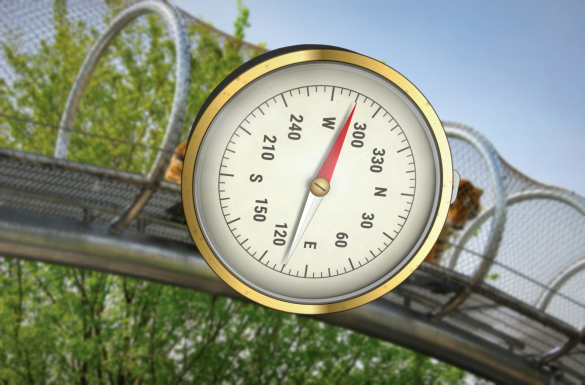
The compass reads 285 °
